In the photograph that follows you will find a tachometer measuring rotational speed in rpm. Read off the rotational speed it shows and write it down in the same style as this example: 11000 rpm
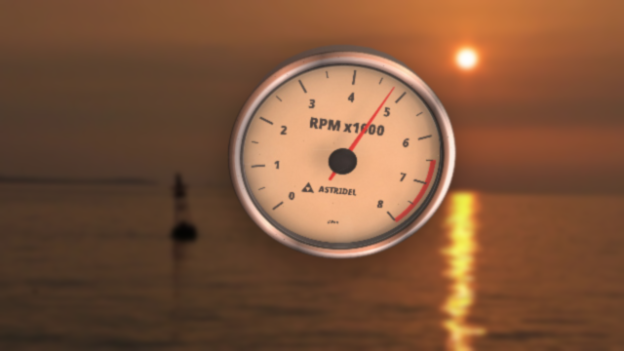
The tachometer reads 4750 rpm
